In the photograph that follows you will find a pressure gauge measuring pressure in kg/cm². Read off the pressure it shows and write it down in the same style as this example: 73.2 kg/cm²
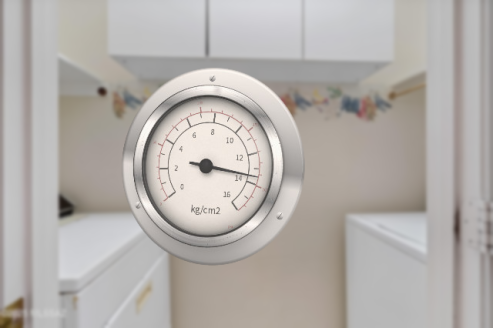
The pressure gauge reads 13.5 kg/cm²
